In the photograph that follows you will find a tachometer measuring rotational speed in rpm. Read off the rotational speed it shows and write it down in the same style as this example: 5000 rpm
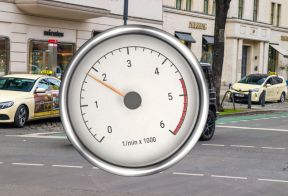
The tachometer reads 1800 rpm
